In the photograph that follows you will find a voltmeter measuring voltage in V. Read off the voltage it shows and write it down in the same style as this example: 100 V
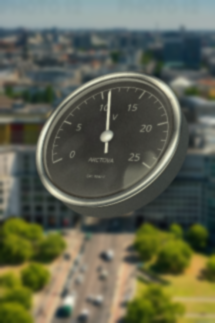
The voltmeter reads 11 V
